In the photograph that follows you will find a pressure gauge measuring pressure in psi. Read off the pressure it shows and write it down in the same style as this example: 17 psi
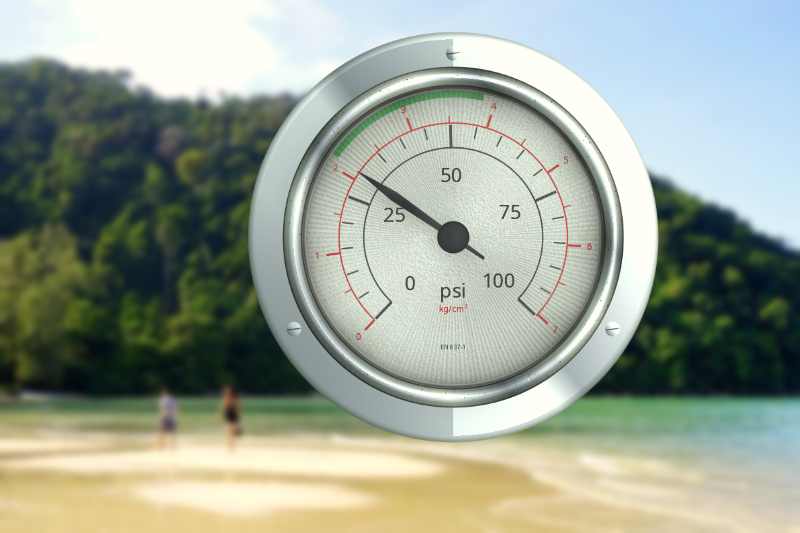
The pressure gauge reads 30 psi
